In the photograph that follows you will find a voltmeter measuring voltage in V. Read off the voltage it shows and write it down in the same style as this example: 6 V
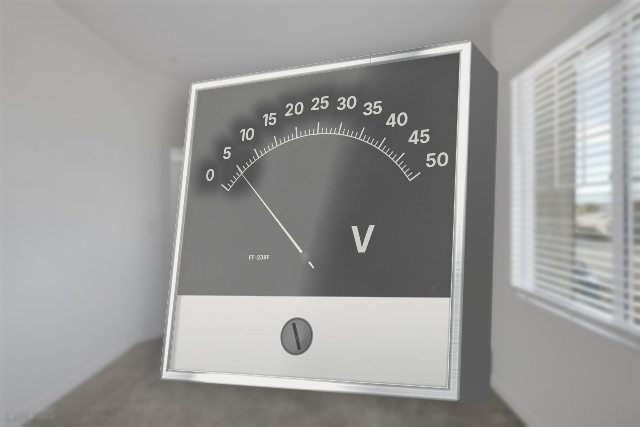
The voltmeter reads 5 V
